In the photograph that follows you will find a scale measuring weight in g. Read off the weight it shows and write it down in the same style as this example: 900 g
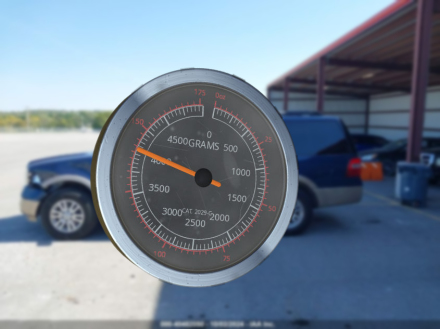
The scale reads 4000 g
